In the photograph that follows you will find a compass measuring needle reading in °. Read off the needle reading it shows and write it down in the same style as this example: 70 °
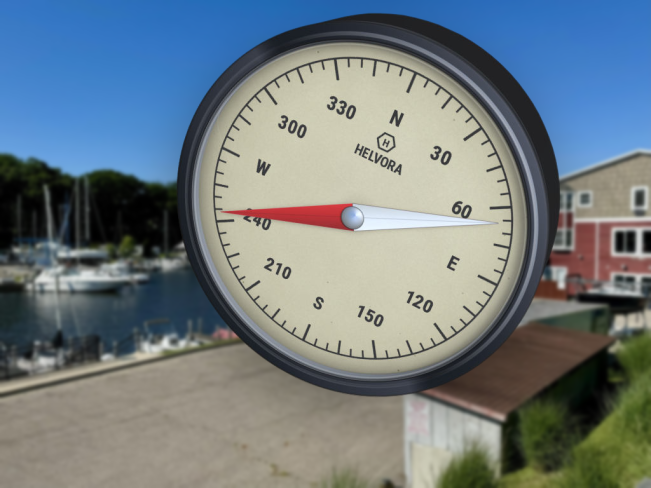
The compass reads 245 °
